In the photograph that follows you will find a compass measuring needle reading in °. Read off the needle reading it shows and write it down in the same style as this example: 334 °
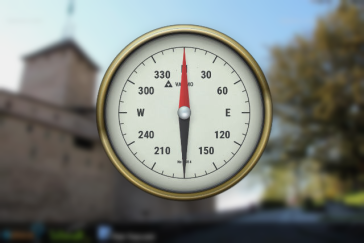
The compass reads 0 °
